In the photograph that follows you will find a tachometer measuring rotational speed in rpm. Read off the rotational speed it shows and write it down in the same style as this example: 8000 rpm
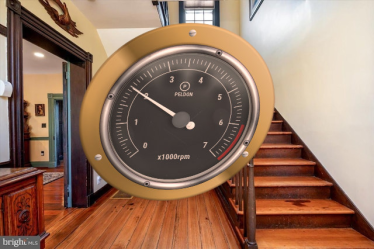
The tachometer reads 2000 rpm
